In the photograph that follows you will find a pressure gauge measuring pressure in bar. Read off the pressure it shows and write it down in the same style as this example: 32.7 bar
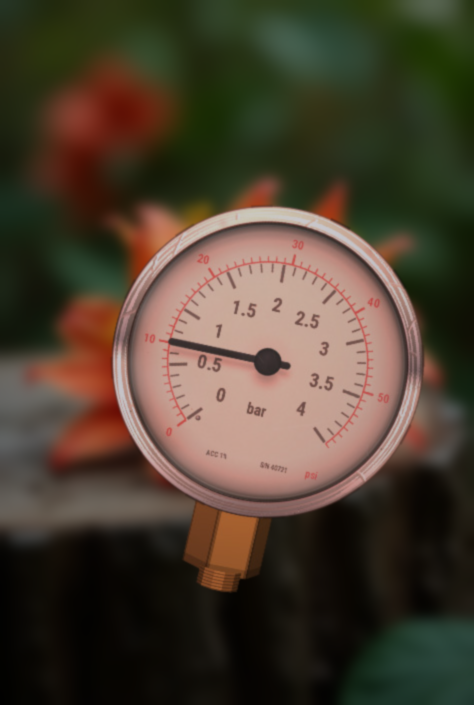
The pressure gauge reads 0.7 bar
